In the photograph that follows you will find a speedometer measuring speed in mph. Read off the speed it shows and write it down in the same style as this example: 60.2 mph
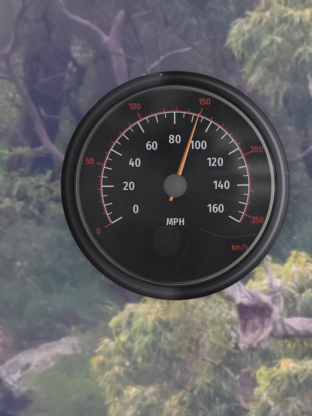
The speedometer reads 92.5 mph
